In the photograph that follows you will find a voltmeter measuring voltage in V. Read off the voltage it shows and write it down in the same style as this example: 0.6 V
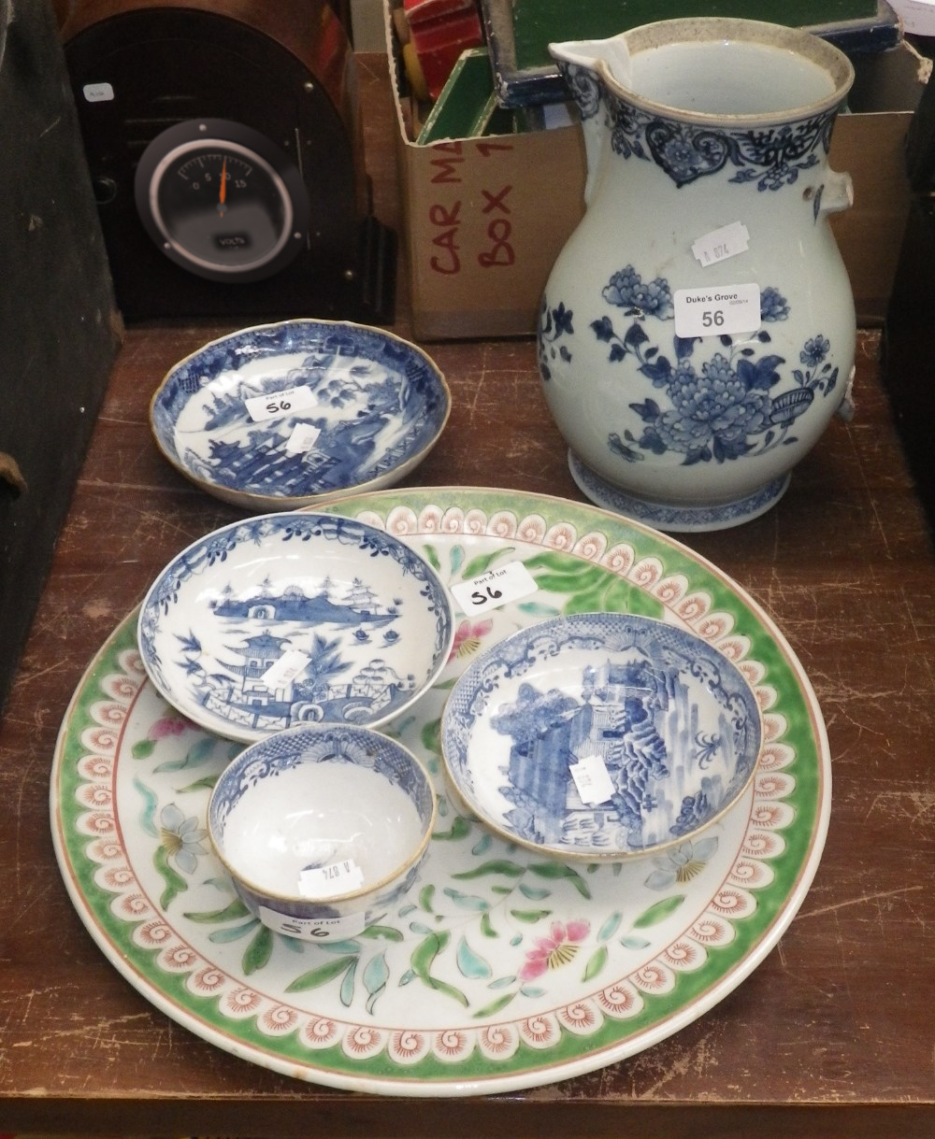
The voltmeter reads 10 V
